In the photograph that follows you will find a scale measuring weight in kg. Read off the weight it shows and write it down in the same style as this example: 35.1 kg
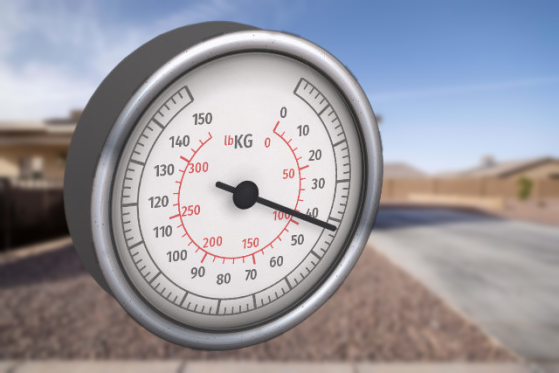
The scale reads 42 kg
